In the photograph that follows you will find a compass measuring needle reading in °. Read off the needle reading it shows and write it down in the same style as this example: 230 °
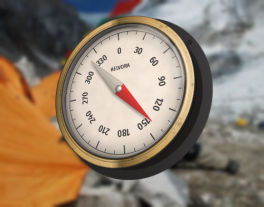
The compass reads 140 °
